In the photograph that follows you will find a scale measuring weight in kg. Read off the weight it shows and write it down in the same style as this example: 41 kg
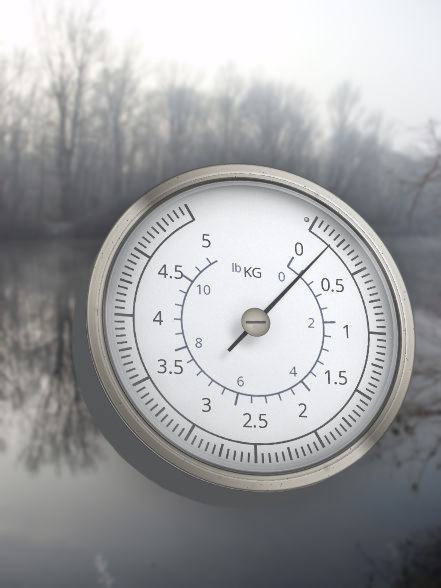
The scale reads 0.2 kg
